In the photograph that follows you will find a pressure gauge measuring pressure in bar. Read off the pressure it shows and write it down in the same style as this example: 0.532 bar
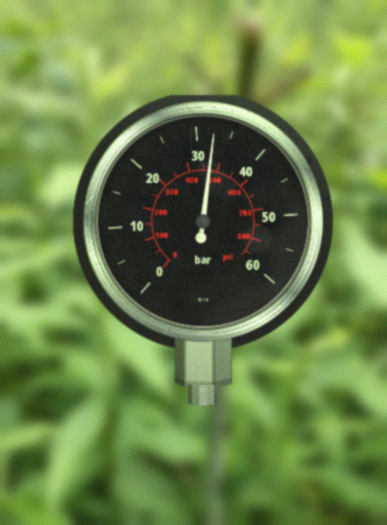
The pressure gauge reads 32.5 bar
